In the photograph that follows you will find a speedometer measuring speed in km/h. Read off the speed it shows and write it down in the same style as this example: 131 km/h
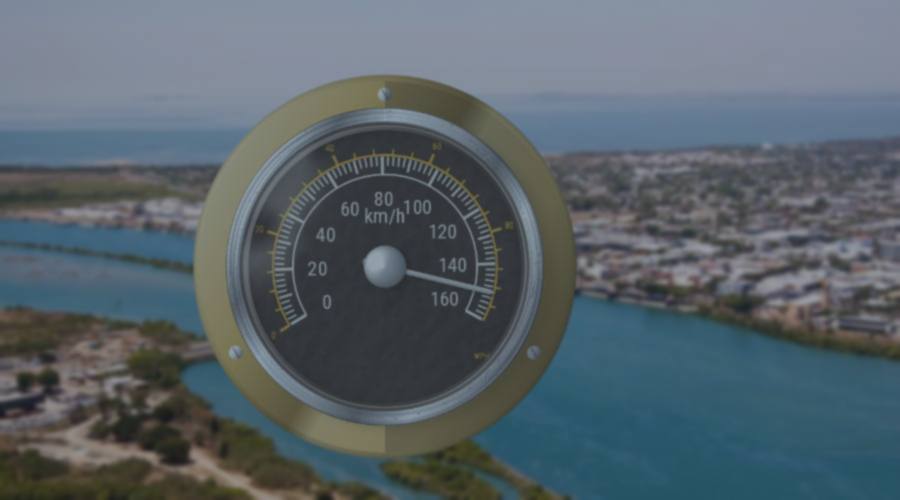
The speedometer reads 150 km/h
